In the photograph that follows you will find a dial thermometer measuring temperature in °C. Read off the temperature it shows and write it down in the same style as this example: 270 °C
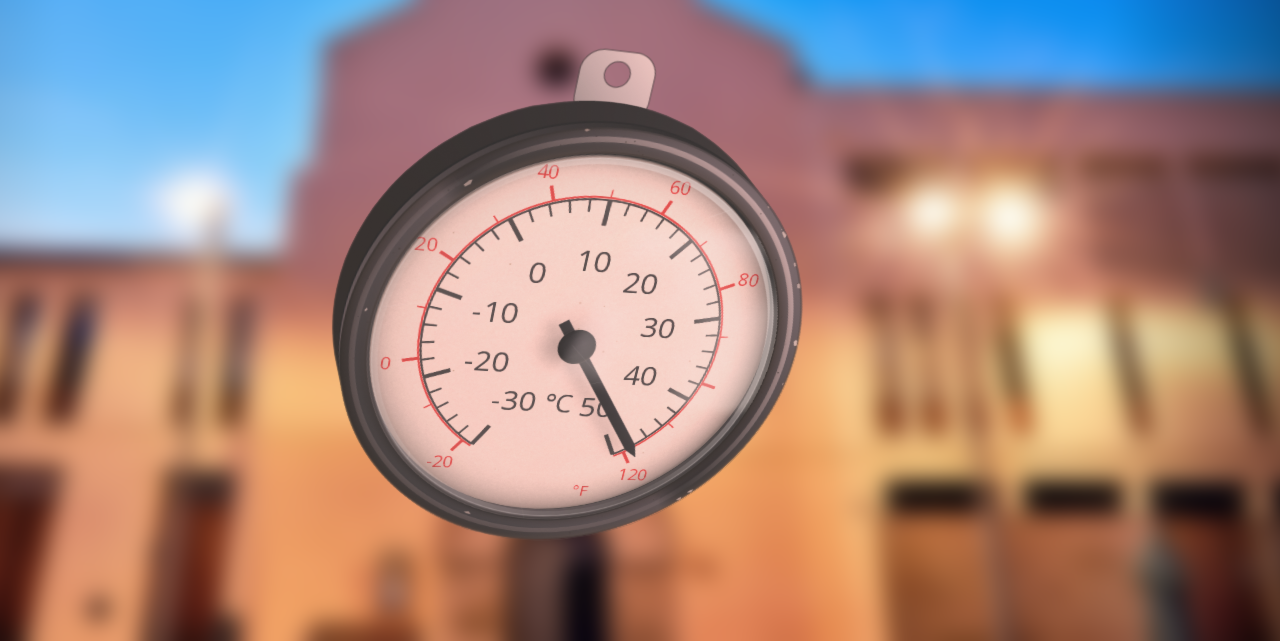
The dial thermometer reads 48 °C
